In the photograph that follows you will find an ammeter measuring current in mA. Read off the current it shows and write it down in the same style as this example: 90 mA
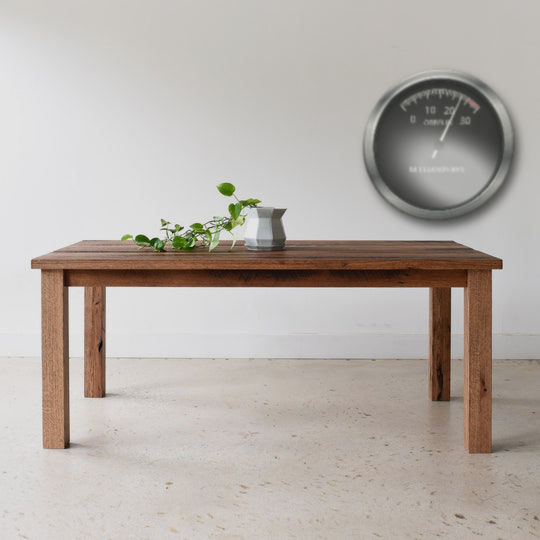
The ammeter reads 22.5 mA
